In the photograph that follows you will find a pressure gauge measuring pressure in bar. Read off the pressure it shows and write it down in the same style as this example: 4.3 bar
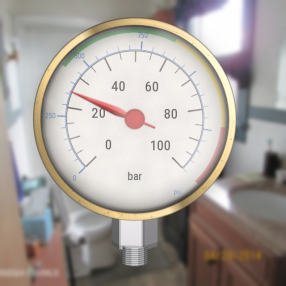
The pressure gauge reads 25 bar
